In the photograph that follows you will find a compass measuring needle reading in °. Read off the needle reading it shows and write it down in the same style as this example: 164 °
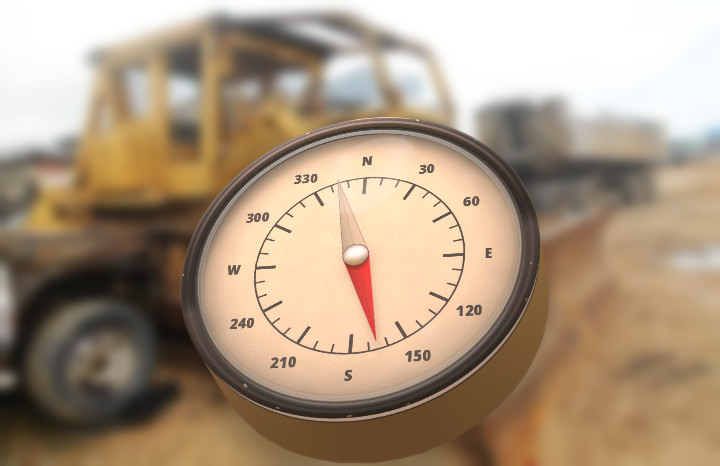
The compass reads 165 °
